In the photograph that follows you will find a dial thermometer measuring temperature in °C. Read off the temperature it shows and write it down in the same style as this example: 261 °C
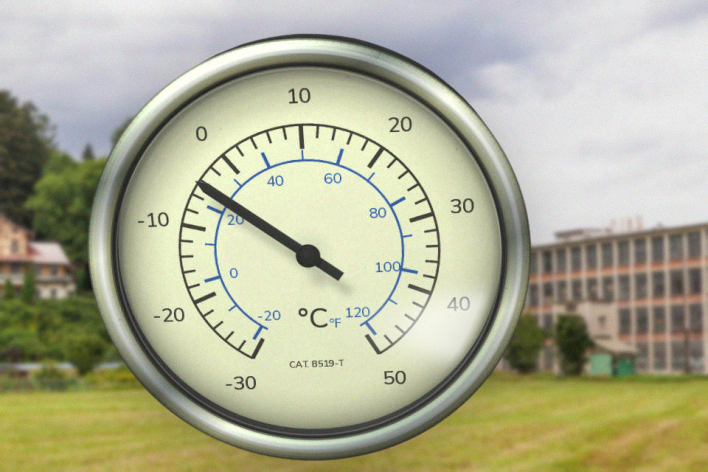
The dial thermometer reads -4 °C
